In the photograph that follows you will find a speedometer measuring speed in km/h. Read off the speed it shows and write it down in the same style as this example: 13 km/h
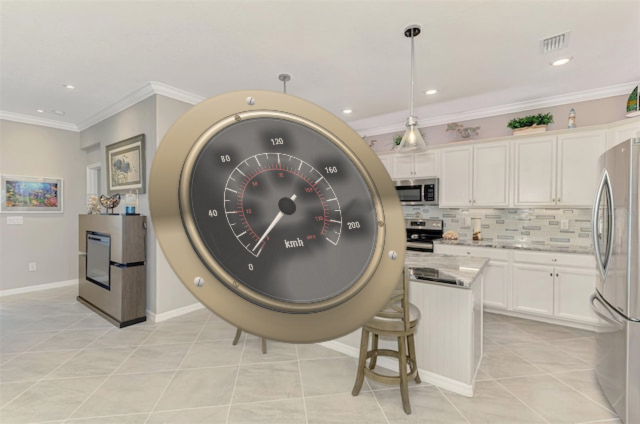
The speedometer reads 5 km/h
